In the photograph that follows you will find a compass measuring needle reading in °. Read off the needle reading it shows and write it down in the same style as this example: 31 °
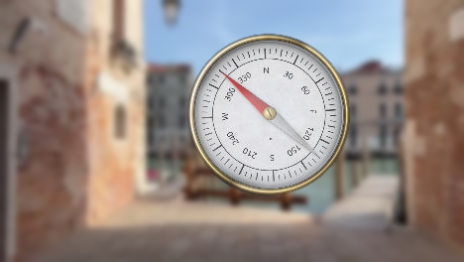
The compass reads 315 °
